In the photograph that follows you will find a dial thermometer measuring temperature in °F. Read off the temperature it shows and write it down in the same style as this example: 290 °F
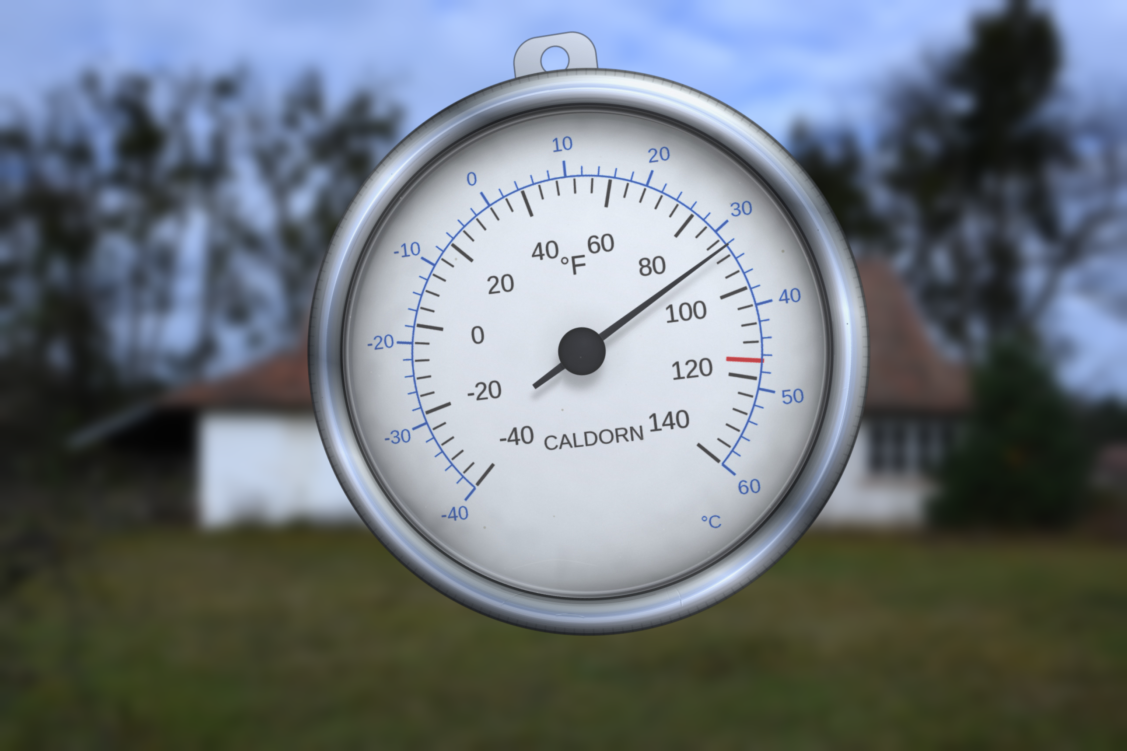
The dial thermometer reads 90 °F
